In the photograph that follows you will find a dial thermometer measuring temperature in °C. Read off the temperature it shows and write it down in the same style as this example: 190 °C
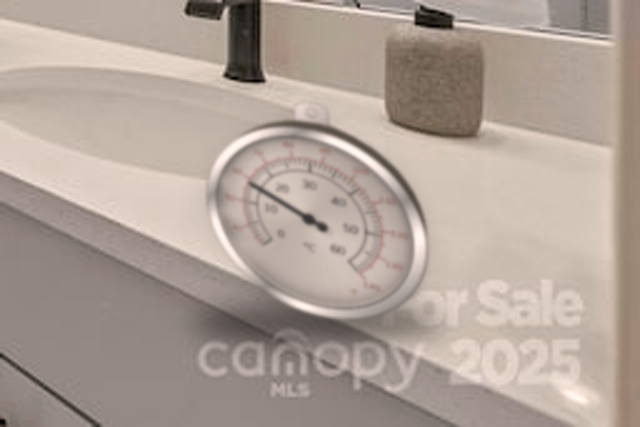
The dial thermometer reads 15 °C
